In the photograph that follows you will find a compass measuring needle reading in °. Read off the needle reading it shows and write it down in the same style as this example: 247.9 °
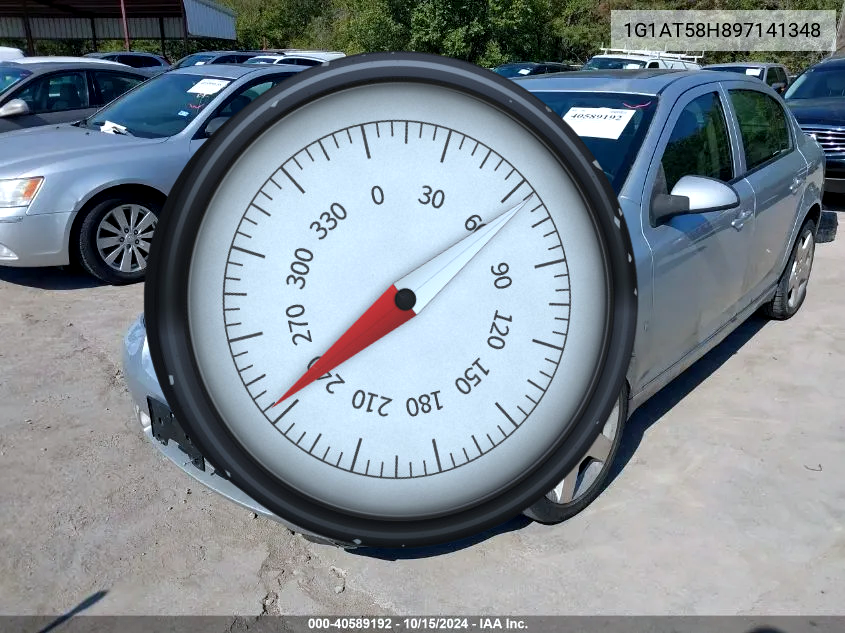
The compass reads 245 °
